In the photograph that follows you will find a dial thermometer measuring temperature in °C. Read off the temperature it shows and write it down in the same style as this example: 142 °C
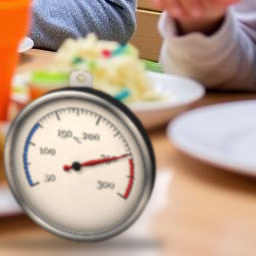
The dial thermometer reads 250 °C
